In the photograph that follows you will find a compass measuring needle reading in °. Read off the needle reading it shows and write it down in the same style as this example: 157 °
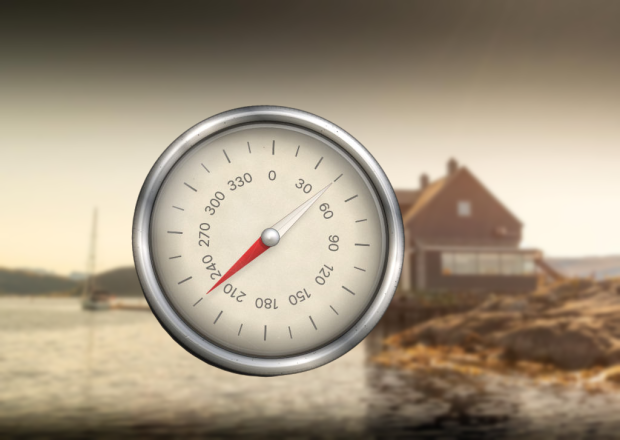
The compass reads 225 °
